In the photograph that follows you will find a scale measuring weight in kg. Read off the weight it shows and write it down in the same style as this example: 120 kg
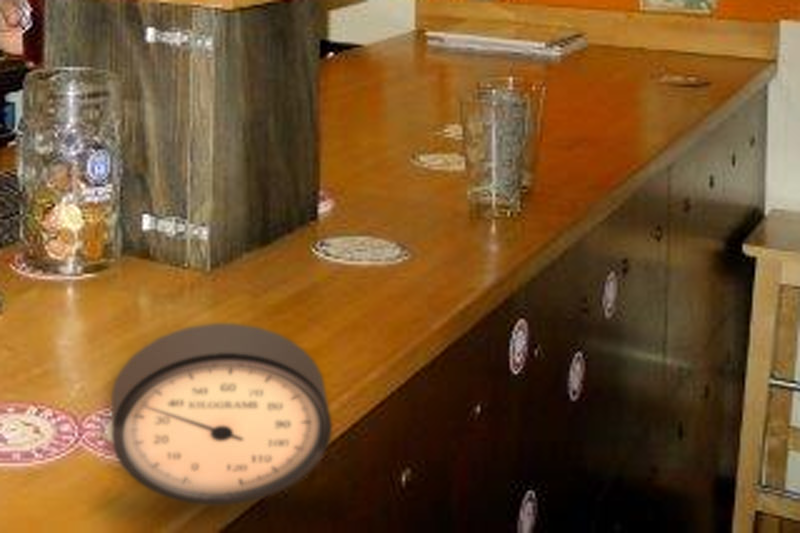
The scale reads 35 kg
